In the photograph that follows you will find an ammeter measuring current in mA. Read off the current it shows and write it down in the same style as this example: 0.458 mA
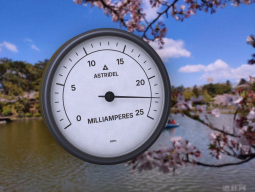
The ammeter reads 22.5 mA
